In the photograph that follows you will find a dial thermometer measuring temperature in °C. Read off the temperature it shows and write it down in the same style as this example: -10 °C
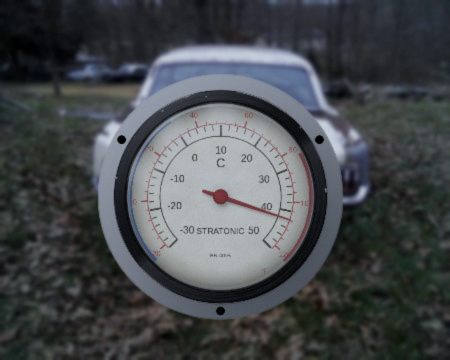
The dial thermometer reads 42 °C
